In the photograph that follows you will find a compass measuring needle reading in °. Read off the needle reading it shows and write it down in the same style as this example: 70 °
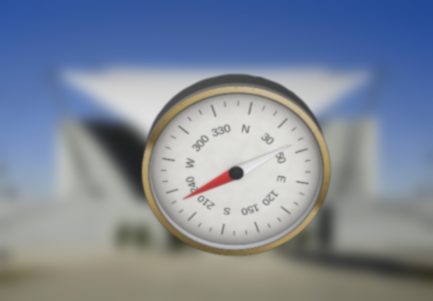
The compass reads 230 °
